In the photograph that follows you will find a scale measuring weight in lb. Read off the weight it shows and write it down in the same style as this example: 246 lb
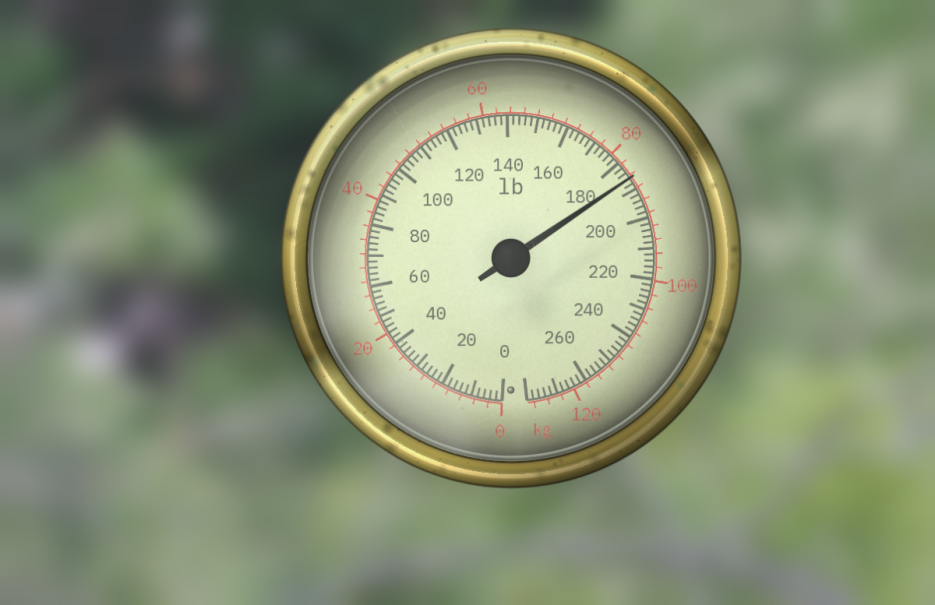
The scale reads 186 lb
